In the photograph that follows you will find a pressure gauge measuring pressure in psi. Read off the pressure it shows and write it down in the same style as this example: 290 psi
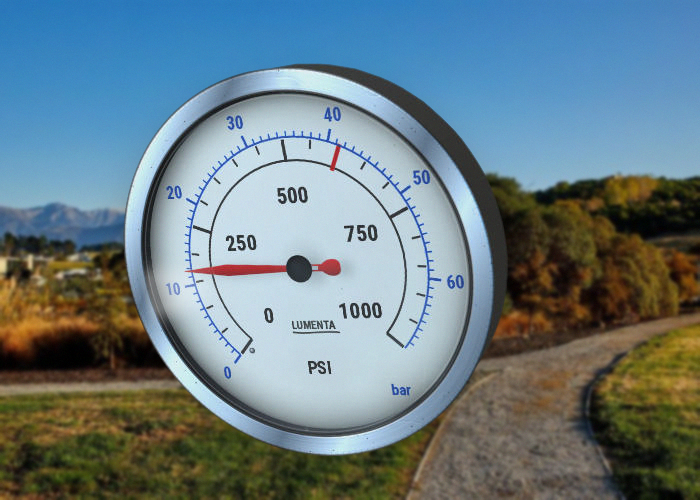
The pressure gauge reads 175 psi
